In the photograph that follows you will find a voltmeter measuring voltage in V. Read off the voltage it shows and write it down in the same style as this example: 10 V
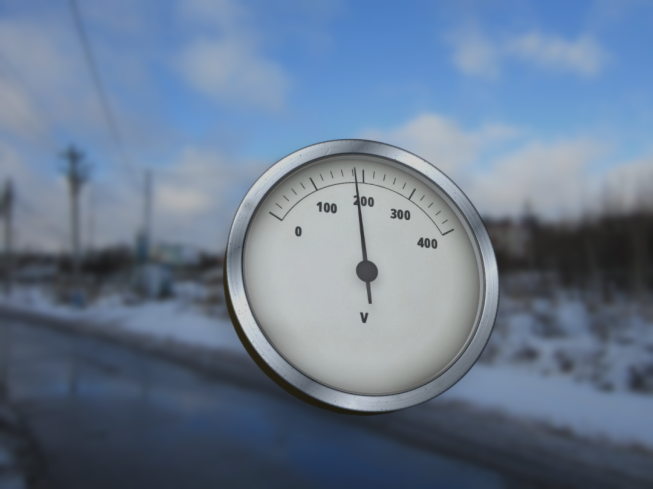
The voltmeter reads 180 V
